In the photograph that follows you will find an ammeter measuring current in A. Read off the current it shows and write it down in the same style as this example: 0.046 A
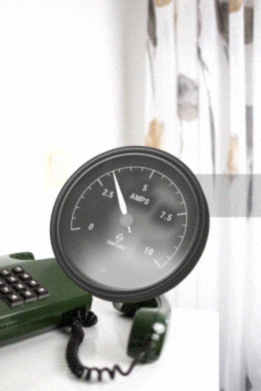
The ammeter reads 3.25 A
